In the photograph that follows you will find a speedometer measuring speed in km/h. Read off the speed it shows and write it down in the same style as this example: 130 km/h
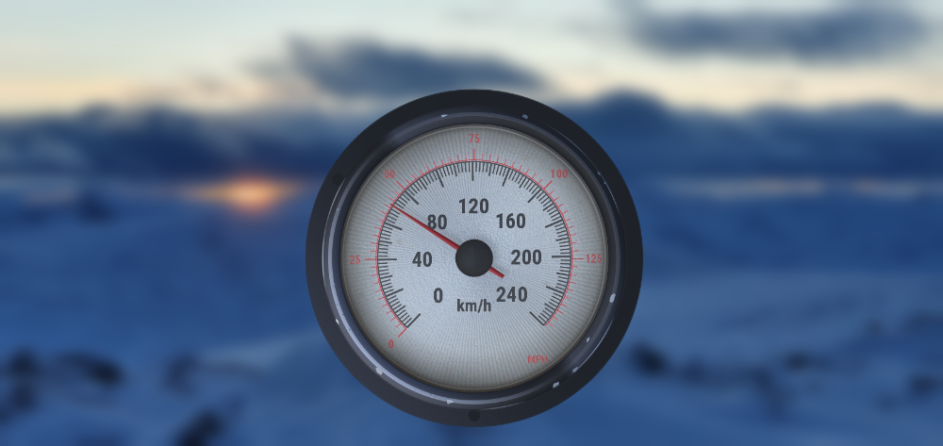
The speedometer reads 70 km/h
